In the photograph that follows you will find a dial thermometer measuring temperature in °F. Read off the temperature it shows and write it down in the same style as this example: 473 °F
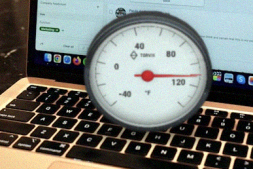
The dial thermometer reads 110 °F
